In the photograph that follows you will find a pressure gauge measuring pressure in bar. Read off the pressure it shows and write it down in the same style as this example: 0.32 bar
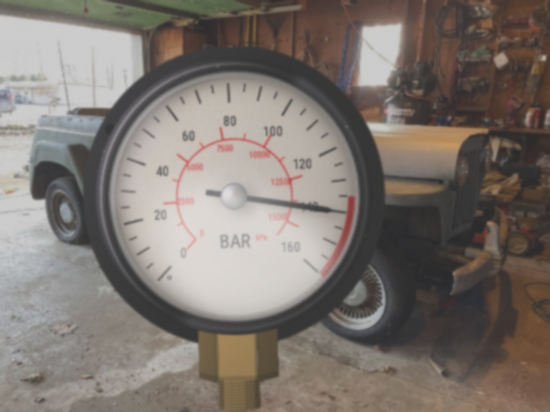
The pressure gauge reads 140 bar
